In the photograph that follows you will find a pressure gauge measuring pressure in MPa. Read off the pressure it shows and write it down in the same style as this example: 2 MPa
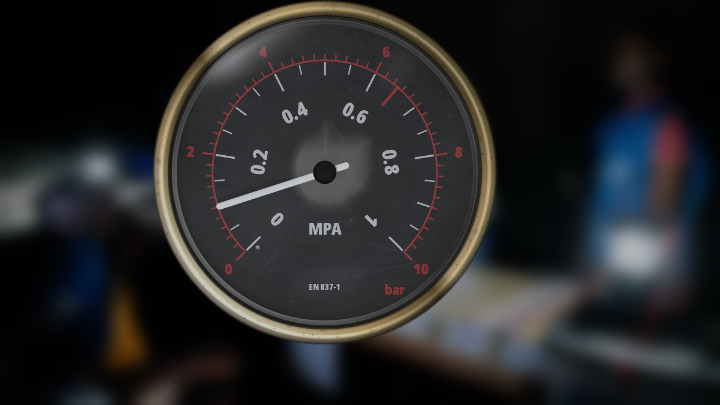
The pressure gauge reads 0.1 MPa
